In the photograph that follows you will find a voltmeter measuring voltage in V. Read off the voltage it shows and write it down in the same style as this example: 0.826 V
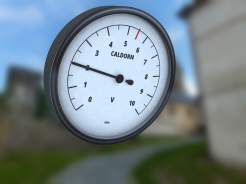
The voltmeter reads 2 V
